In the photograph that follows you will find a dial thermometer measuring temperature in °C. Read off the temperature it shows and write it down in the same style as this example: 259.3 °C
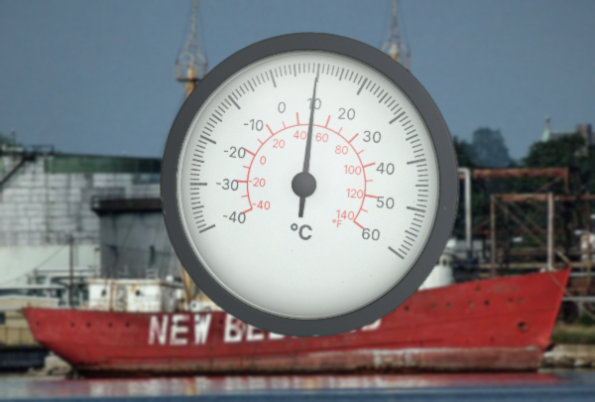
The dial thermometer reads 10 °C
